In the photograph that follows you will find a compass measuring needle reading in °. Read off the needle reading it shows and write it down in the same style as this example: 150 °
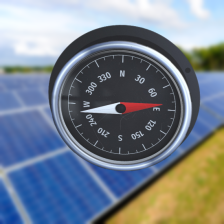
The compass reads 80 °
